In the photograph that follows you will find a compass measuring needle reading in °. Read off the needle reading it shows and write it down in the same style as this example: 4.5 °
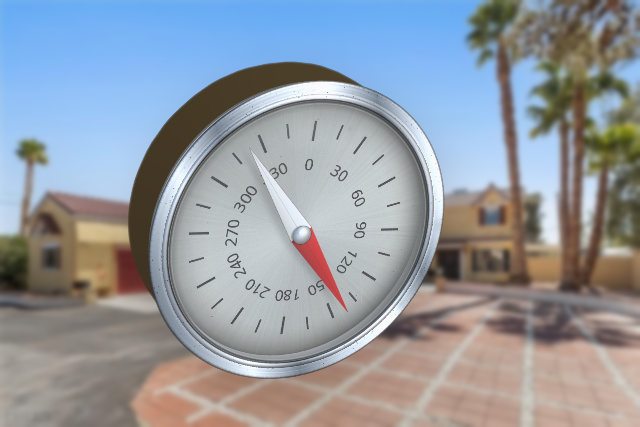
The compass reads 142.5 °
